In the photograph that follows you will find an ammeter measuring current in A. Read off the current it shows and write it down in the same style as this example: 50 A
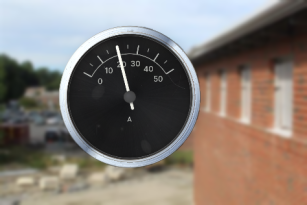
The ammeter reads 20 A
